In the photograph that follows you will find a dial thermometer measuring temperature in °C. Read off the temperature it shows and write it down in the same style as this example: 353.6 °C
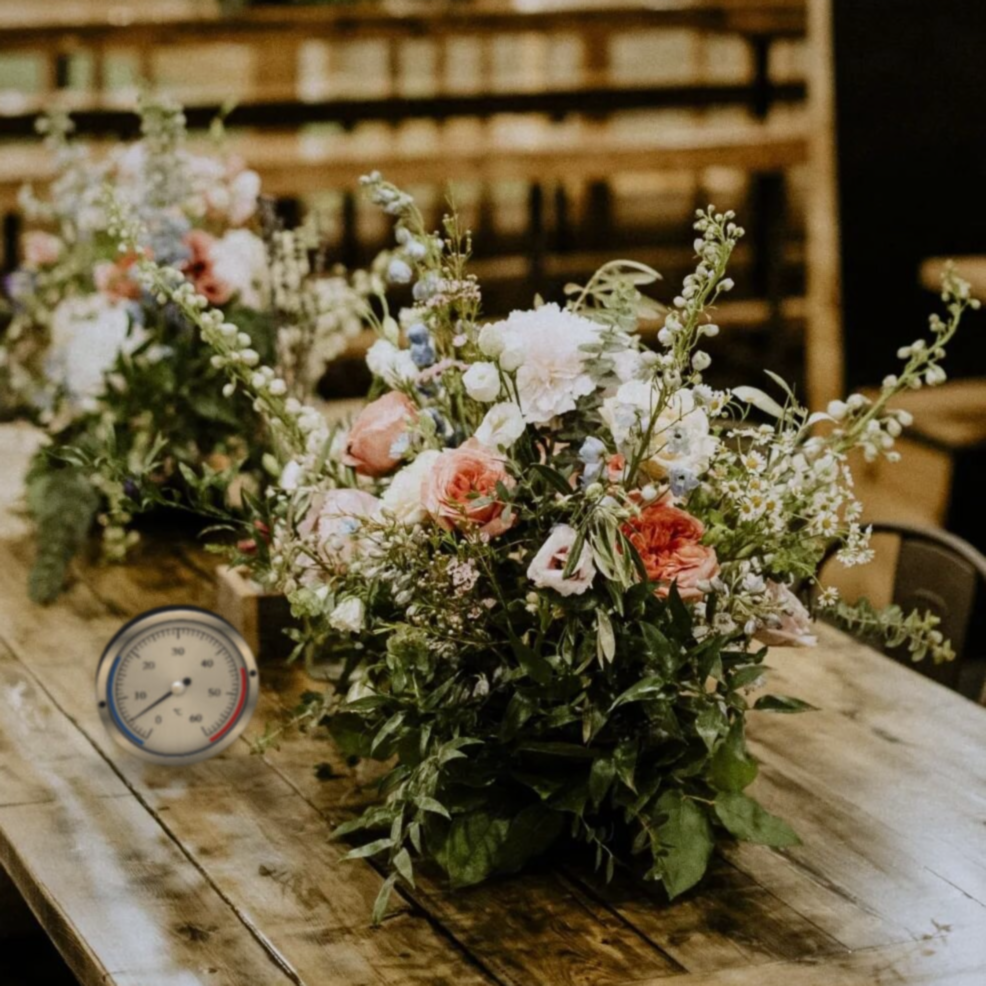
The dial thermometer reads 5 °C
